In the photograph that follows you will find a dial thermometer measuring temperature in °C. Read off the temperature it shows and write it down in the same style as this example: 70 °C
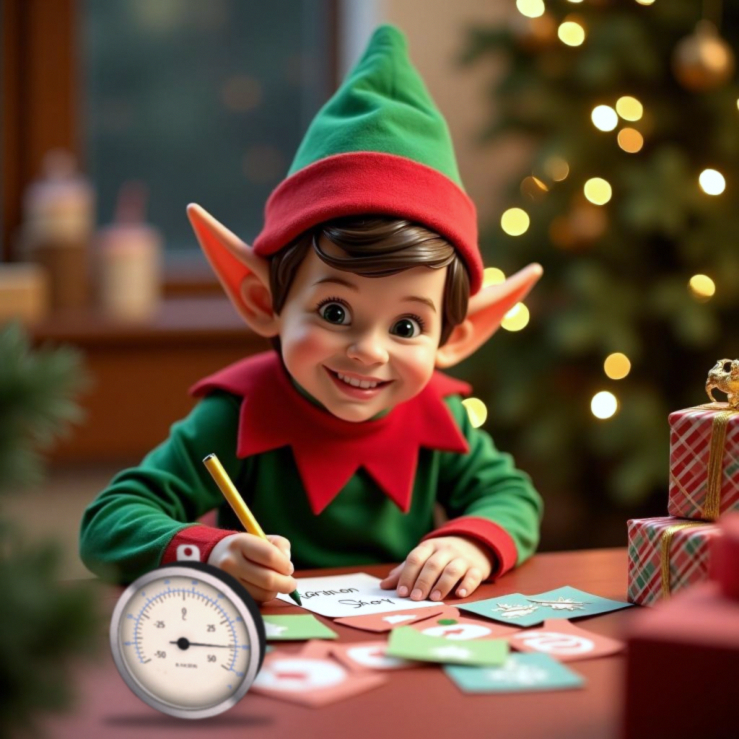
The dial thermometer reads 37.5 °C
